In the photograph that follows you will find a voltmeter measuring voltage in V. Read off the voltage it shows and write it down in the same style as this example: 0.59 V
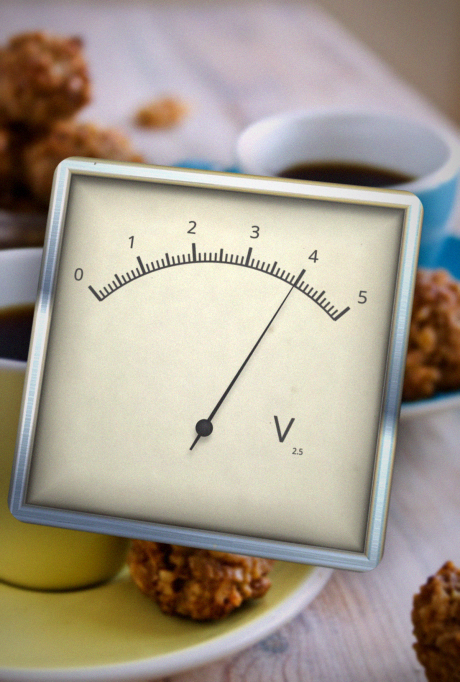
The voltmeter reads 4 V
